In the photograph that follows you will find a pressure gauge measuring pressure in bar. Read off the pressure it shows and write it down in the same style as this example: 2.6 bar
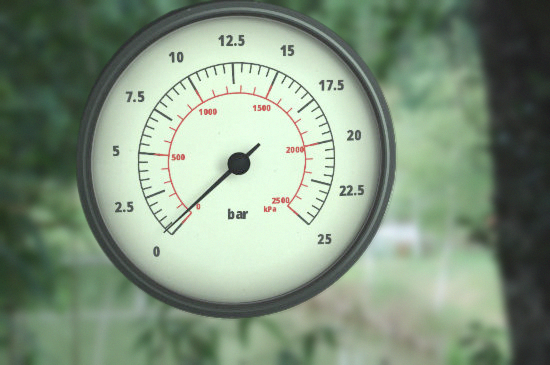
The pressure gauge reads 0.5 bar
